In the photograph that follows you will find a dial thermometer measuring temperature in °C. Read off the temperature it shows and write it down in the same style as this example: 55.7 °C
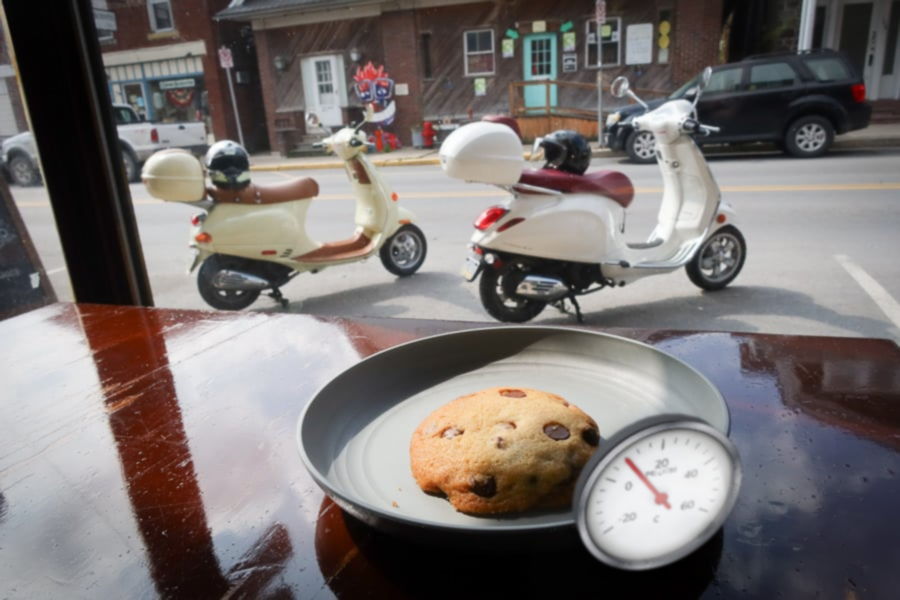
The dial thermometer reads 8 °C
